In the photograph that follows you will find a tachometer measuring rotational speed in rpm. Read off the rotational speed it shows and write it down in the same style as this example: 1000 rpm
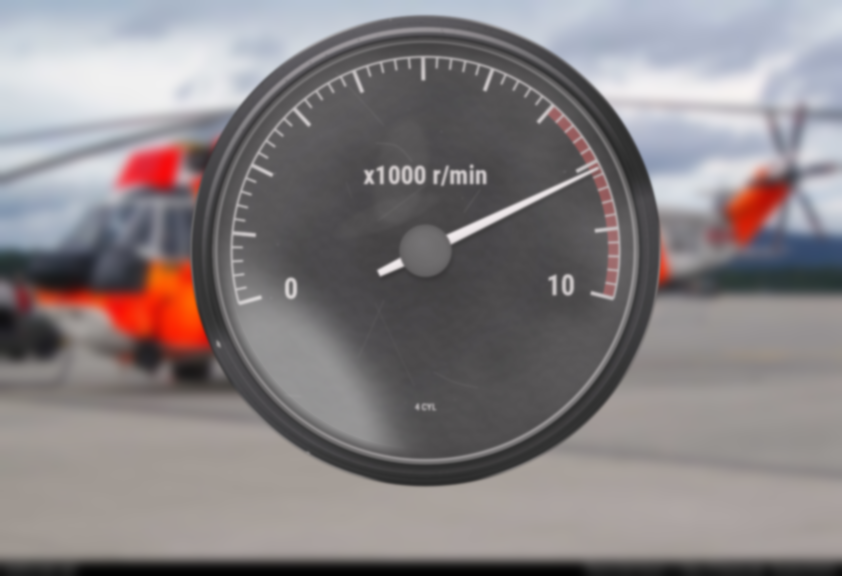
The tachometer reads 8100 rpm
